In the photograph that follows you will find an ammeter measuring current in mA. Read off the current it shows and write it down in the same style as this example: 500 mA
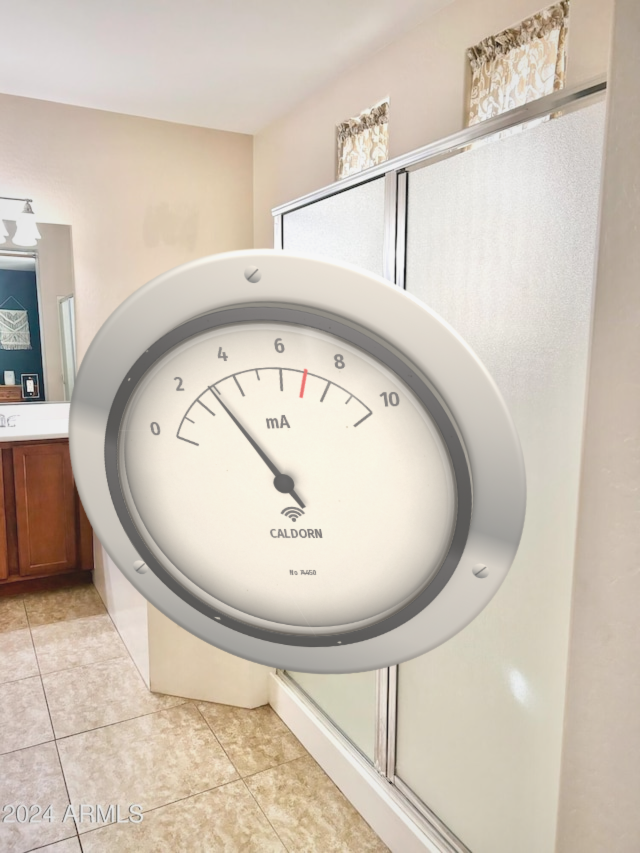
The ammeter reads 3 mA
